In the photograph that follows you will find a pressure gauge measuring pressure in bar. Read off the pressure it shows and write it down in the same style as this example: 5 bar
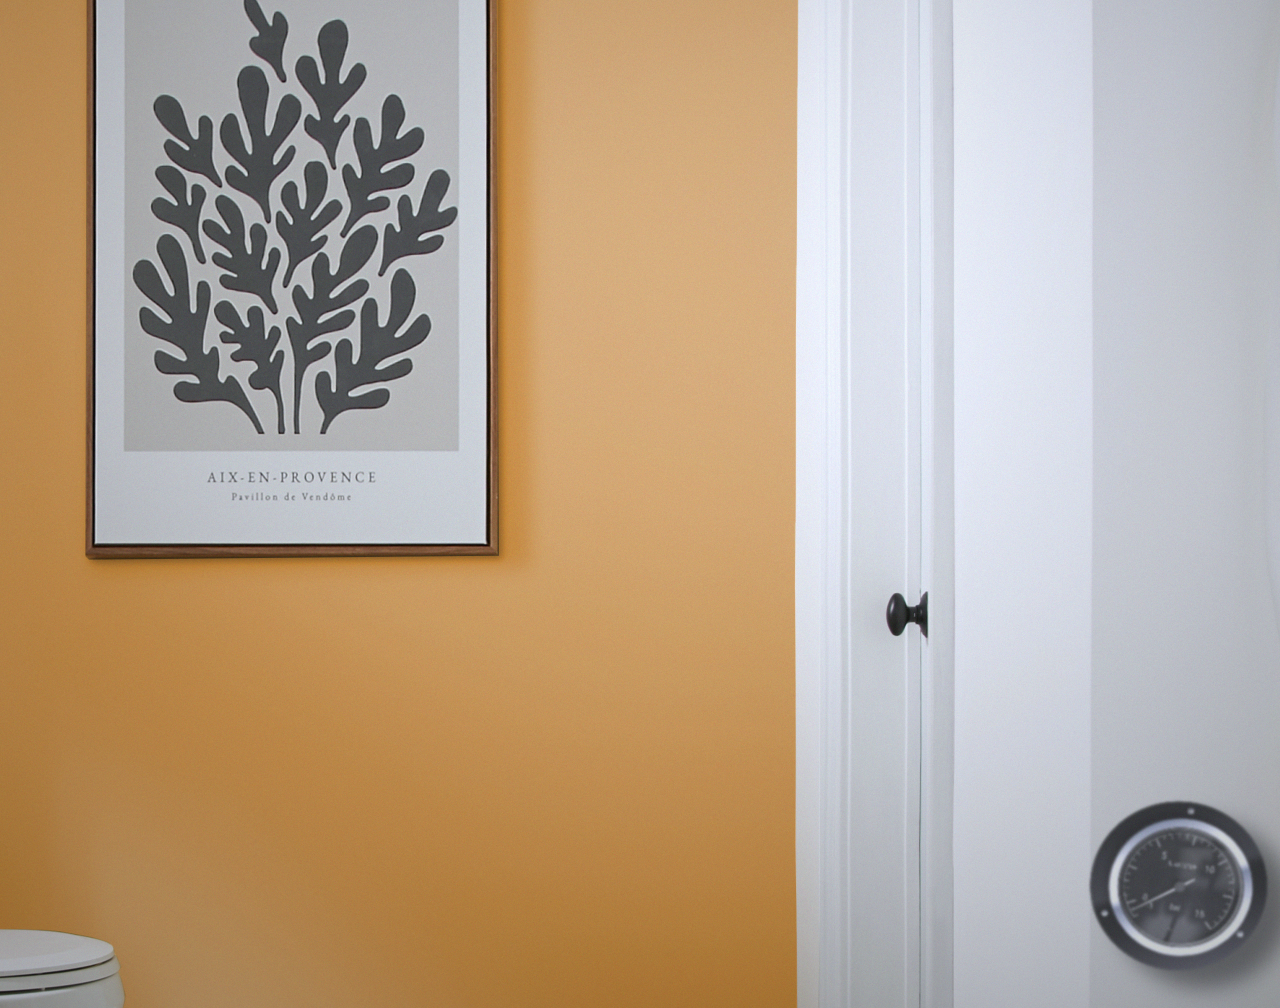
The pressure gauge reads -0.5 bar
